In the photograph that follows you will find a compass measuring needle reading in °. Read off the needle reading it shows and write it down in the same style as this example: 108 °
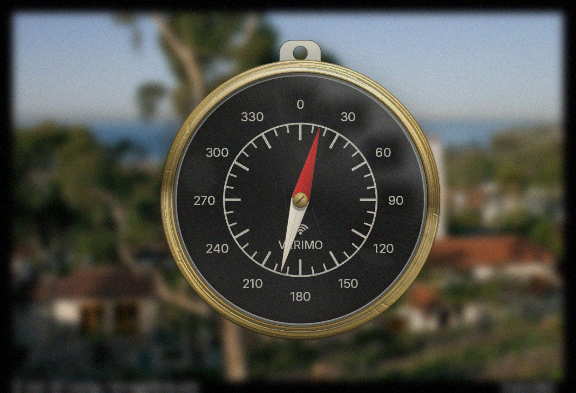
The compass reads 15 °
